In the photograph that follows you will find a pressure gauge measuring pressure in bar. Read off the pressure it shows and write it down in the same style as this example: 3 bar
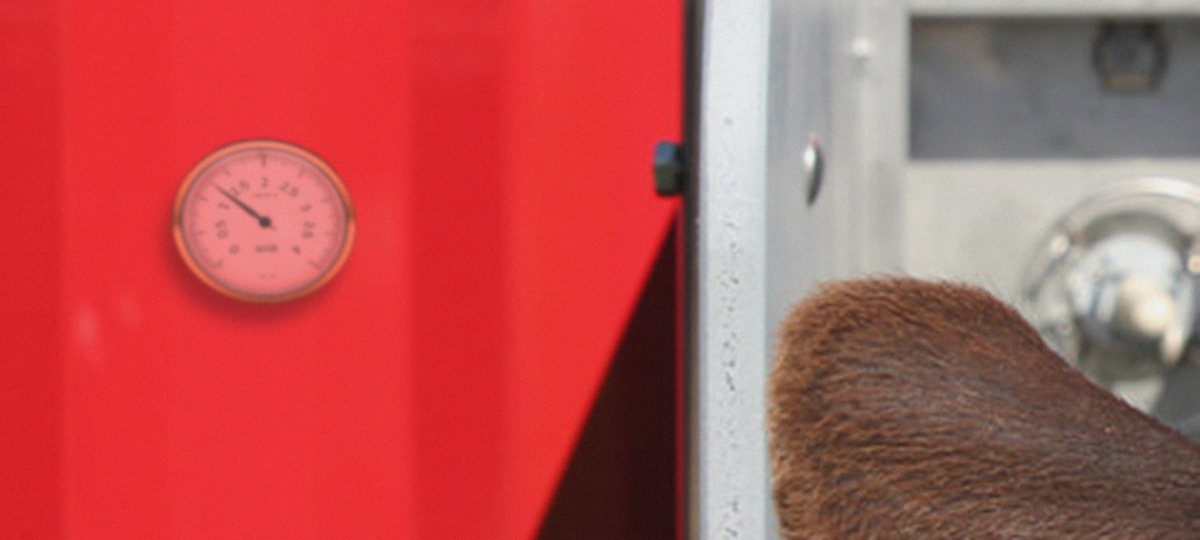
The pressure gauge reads 1.25 bar
